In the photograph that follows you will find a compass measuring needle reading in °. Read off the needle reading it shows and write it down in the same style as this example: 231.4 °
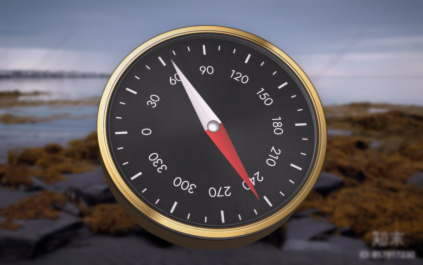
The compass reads 245 °
